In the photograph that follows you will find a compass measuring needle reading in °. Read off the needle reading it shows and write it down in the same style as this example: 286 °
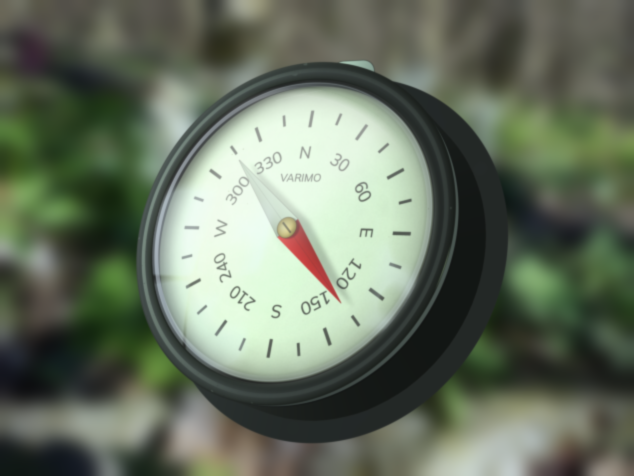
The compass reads 135 °
